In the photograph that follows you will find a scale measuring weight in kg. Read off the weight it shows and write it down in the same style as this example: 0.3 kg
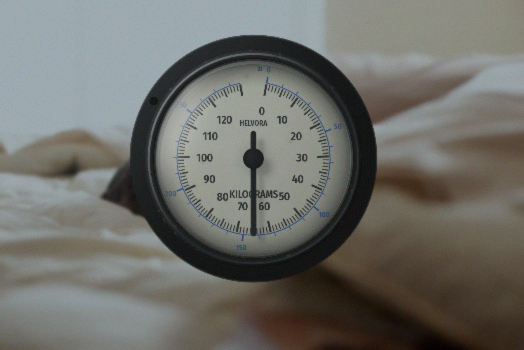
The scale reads 65 kg
